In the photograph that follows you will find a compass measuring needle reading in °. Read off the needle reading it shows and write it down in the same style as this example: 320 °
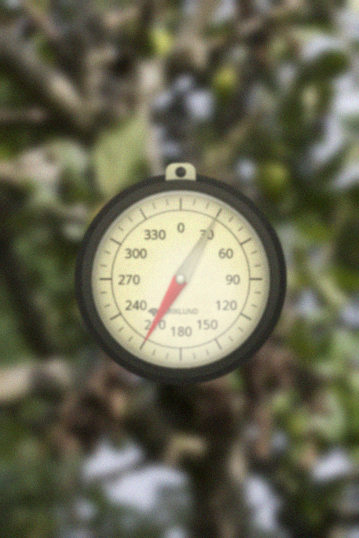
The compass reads 210 °
